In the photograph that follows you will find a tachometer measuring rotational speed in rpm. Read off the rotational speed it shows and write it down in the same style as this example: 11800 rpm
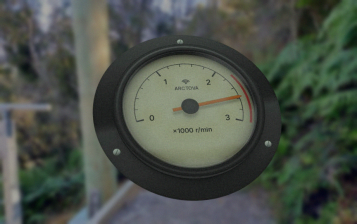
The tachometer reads 2600 rpm
